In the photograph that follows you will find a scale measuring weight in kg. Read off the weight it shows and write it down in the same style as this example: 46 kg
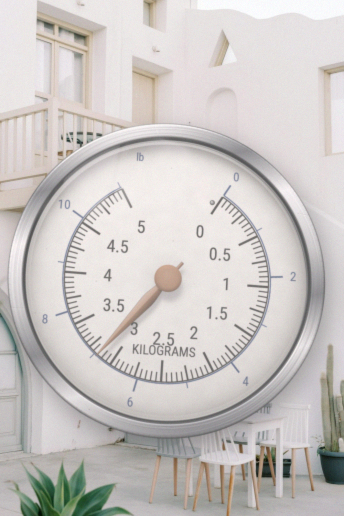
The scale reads 3.15 kg
